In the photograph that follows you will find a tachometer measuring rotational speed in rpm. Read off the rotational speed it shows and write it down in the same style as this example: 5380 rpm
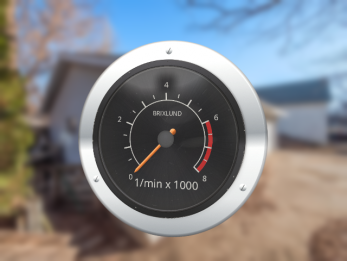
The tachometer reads 0 rpm
